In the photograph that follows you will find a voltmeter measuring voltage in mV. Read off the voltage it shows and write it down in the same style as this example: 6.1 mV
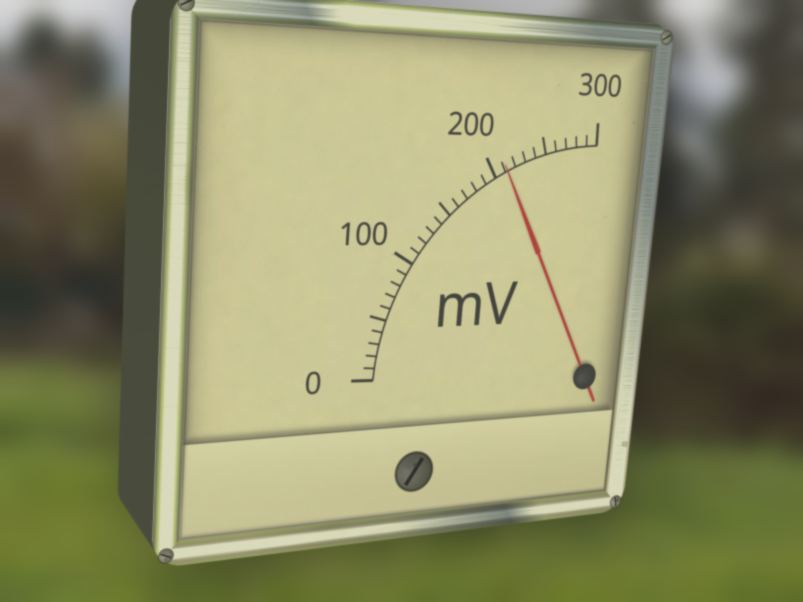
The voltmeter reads 210 mV
